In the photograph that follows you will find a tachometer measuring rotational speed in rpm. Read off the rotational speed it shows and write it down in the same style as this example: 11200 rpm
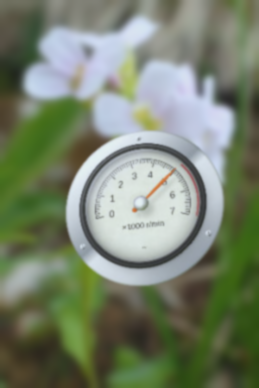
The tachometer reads 5000 rpm
